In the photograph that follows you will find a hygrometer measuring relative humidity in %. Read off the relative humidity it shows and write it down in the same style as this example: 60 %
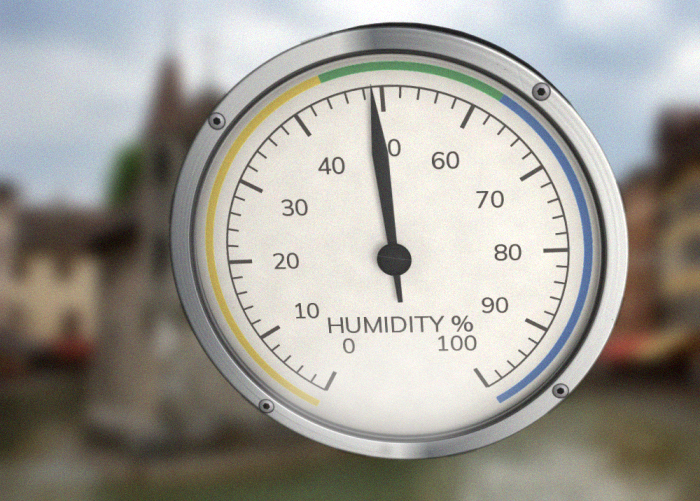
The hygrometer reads 49 %
